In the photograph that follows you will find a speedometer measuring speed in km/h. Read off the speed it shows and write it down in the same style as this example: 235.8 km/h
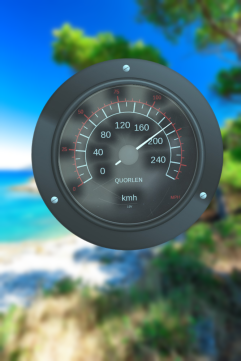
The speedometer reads 190 km/h
